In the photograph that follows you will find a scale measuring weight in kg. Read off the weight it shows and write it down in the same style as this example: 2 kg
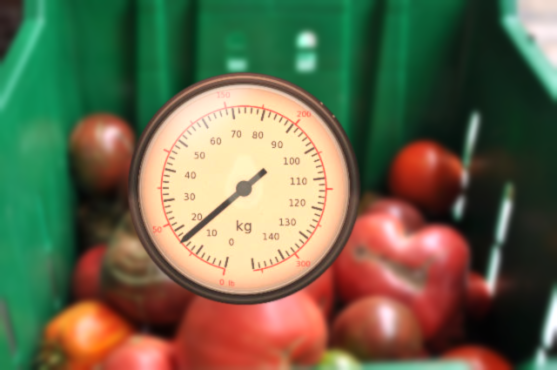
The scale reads 16 kg
